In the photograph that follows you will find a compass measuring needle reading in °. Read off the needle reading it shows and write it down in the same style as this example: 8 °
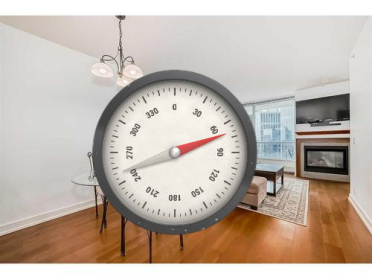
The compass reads 70 °
